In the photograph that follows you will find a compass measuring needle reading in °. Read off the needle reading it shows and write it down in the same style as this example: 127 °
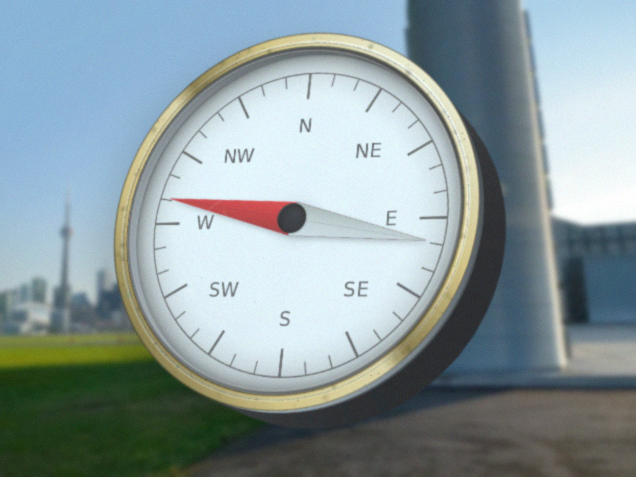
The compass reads 280 °
